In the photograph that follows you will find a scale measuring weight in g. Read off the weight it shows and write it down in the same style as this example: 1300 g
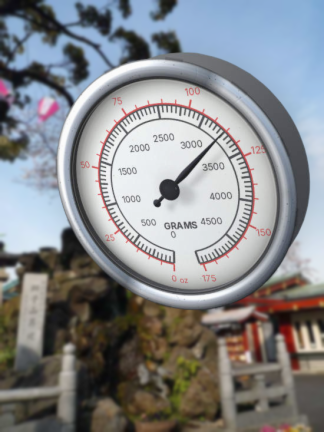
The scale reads 3250 g
